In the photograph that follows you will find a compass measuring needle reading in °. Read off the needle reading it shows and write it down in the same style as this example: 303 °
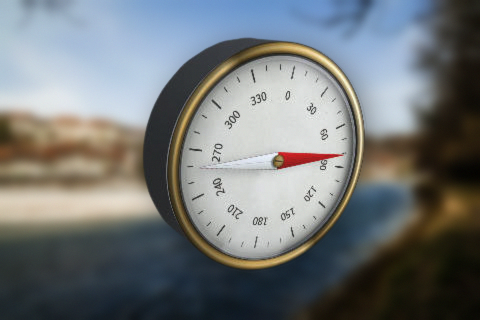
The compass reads 80 °
